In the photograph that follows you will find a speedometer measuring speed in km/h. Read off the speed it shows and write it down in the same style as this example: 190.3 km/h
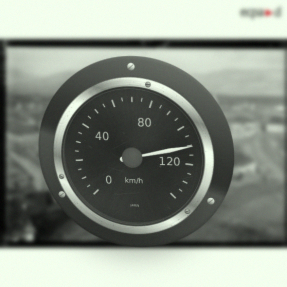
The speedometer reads 110 km/h
